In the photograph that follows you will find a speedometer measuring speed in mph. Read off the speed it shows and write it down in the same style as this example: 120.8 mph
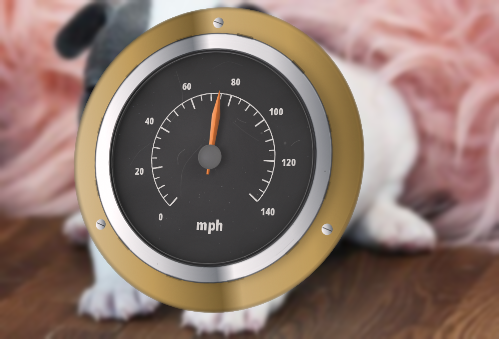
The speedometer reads 75 mph
